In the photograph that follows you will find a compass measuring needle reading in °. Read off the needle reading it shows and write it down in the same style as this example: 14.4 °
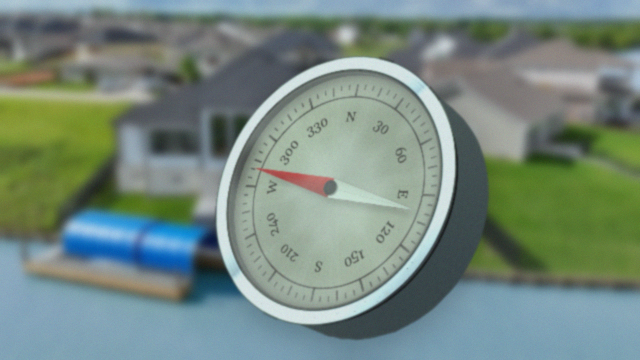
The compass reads 280 °
